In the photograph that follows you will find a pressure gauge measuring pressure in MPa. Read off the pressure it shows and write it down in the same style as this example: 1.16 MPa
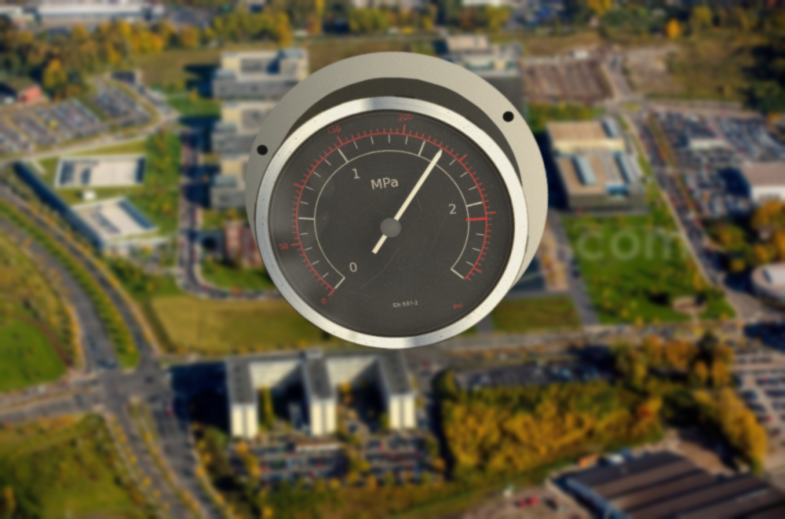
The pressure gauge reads 1.6 MPa
